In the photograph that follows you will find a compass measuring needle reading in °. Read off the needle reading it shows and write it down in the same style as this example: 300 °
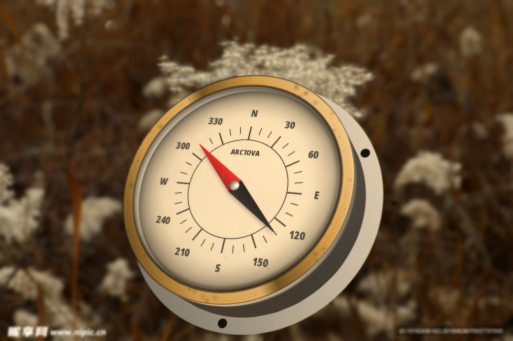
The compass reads 310 °
